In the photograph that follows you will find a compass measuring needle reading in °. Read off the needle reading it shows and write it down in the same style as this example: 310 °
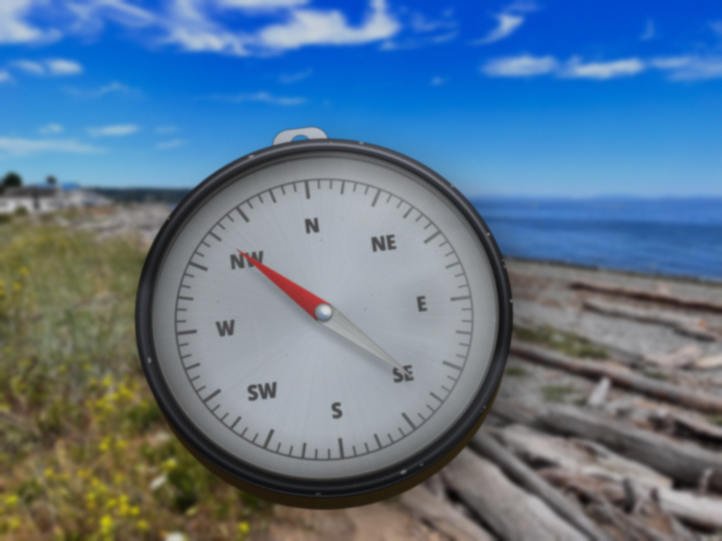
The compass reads 315 °
